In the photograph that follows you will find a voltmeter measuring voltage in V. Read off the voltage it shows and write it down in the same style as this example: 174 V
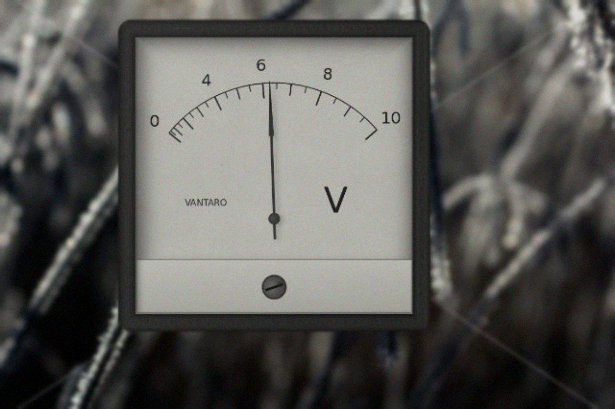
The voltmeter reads 6.25 V
